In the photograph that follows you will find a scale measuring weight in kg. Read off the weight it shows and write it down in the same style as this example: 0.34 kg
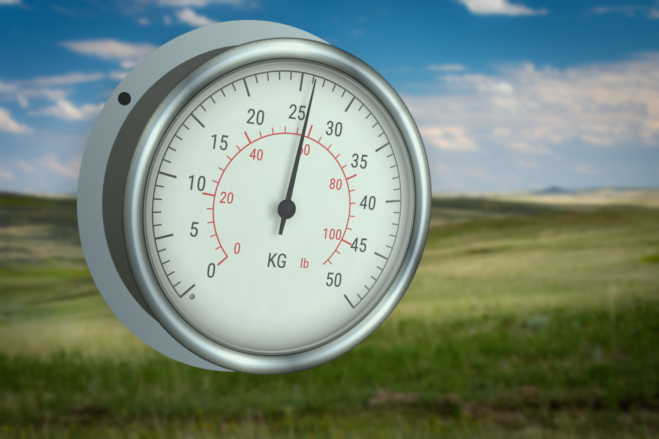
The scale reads 26 kg
